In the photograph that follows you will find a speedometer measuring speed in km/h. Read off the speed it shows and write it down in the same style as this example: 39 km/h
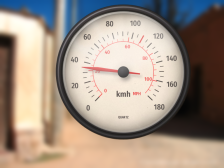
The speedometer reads 35 km/h
